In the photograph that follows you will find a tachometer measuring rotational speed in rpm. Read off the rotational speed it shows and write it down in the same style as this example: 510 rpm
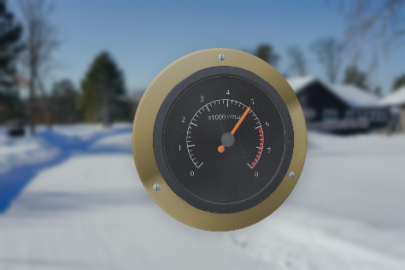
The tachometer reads 5000 rpm
